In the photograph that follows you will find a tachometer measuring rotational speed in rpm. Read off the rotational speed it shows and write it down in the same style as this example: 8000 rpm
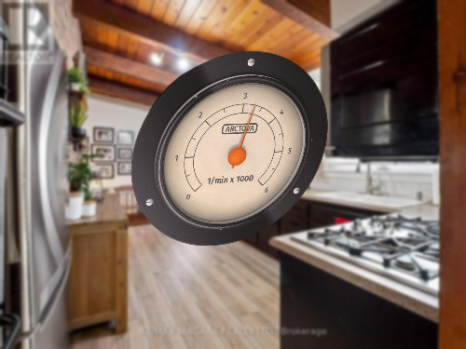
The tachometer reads 3250 rpm
